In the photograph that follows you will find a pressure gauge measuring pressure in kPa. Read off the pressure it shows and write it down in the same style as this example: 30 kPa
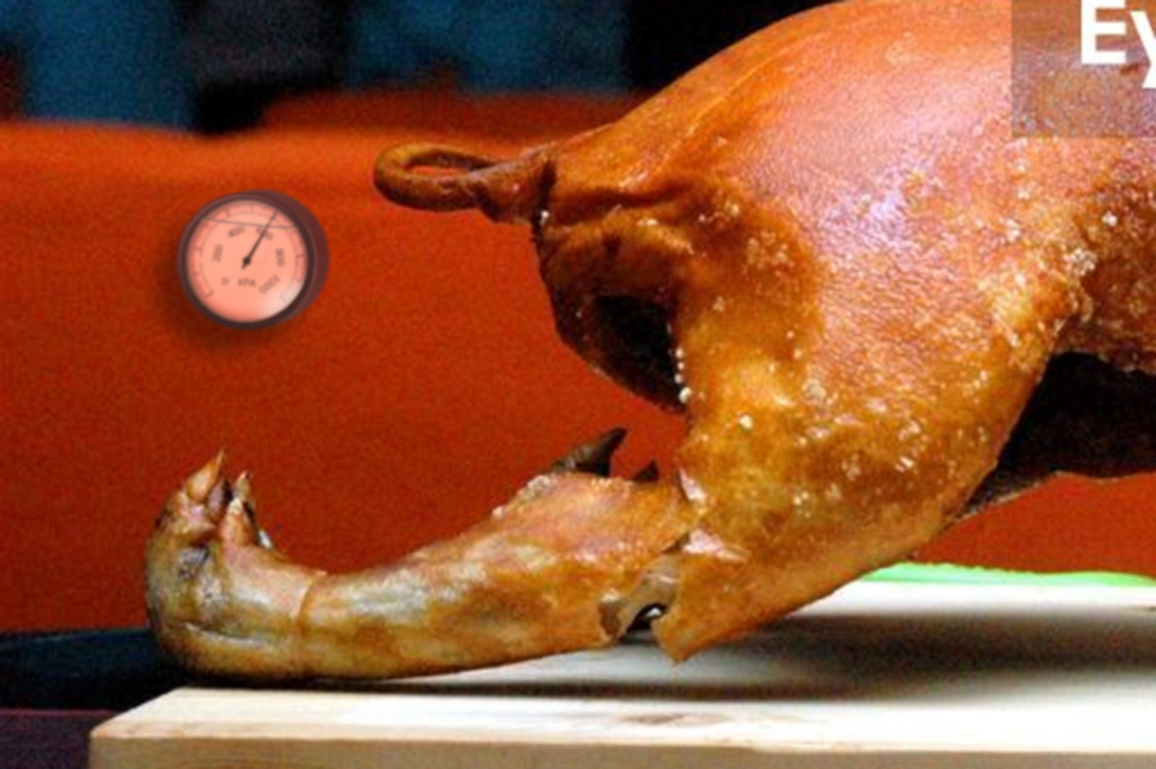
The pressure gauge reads 600 kPa
